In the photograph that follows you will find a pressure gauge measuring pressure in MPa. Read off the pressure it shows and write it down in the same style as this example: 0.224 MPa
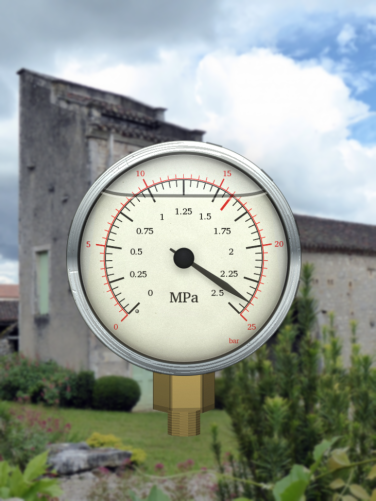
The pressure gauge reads 2.4 MPa
